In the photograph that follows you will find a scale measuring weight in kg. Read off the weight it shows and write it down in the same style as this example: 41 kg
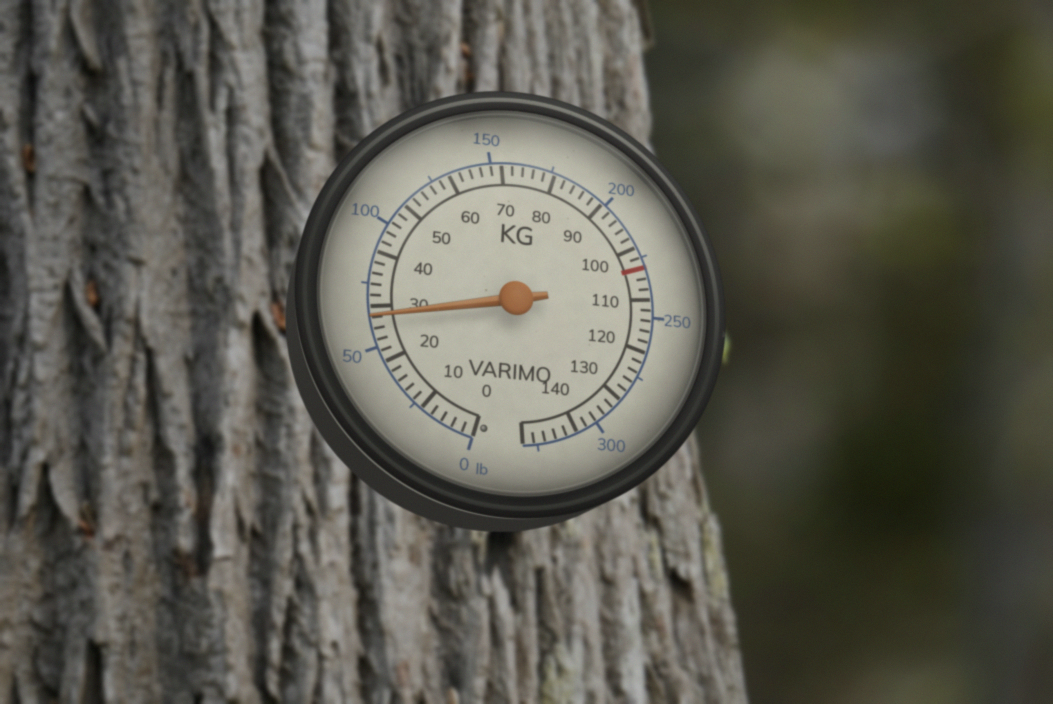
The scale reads 28 kg
